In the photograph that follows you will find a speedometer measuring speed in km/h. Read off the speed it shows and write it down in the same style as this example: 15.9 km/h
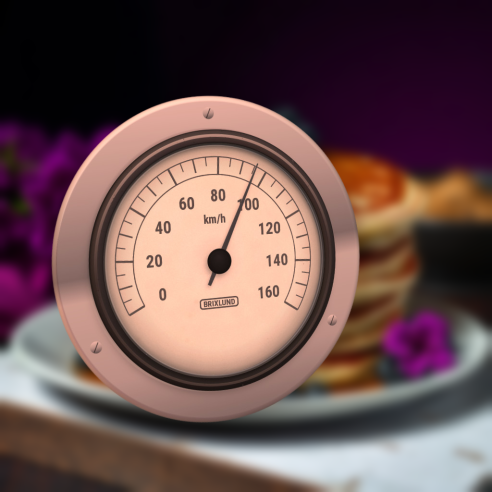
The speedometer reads 95 km/h
